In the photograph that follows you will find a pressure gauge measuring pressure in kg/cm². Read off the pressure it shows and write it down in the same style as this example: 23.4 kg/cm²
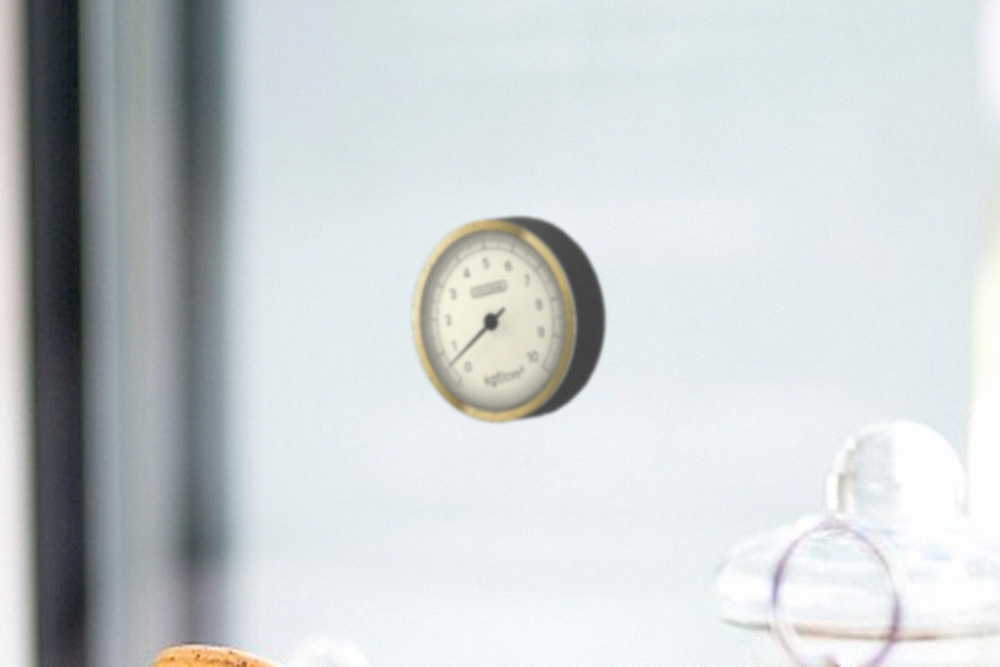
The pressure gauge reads 0.5 kg/cm²
